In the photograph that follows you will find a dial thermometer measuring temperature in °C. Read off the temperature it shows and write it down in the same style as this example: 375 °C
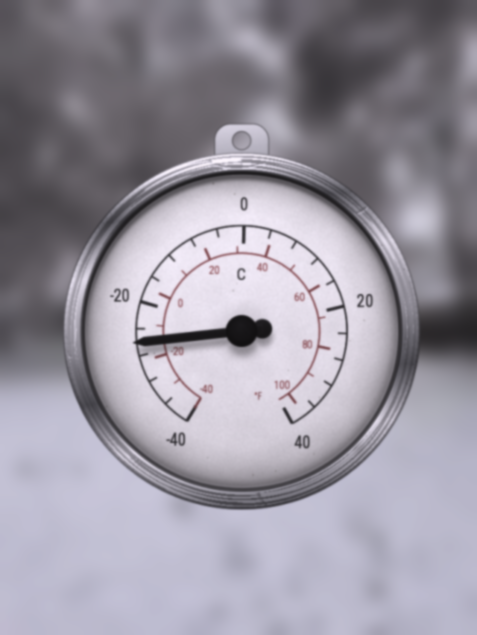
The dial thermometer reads -26 °C
